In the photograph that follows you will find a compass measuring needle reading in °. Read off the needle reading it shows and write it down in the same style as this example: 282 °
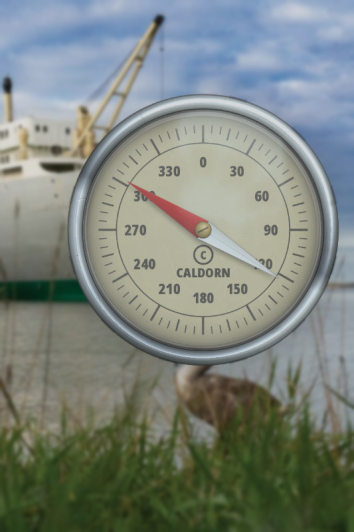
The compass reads 302.5 °
